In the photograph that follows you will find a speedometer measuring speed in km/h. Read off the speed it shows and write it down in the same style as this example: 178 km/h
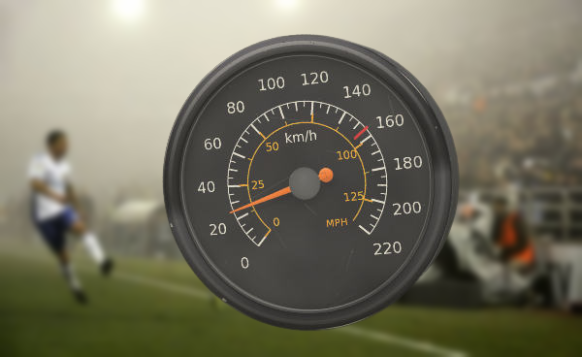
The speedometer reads 25 km/h
